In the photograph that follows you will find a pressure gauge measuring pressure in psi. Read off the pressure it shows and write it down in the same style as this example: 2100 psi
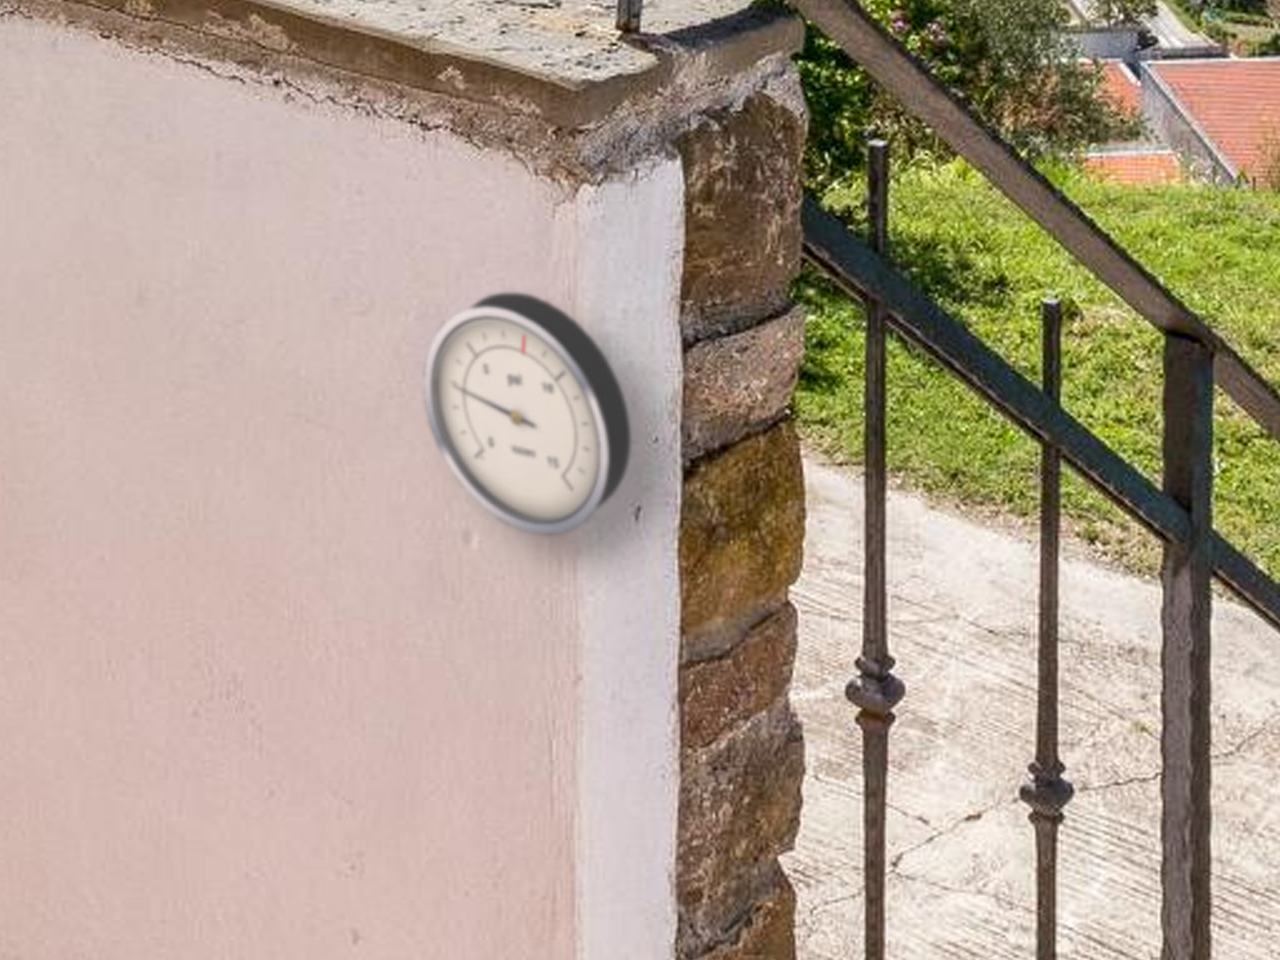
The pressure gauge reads 3 psi
